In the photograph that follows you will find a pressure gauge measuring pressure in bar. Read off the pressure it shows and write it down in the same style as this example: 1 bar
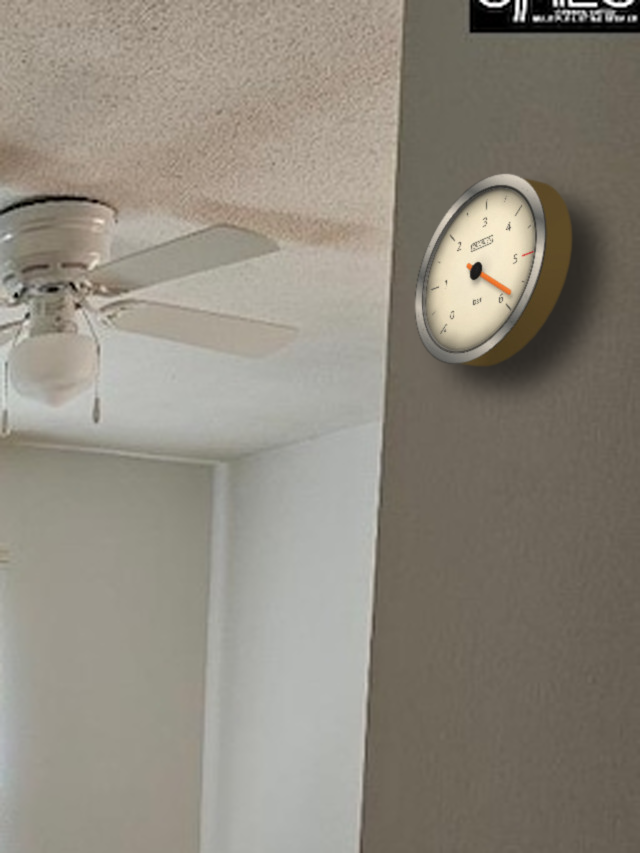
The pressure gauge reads 5.75 bar
